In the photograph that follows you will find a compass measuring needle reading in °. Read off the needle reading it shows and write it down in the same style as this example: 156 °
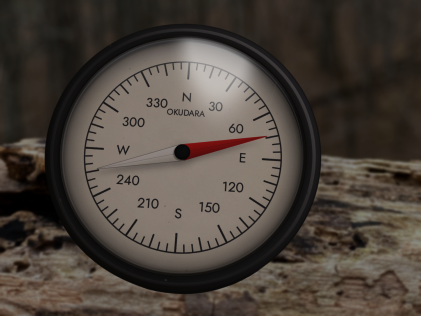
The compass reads 75 °
